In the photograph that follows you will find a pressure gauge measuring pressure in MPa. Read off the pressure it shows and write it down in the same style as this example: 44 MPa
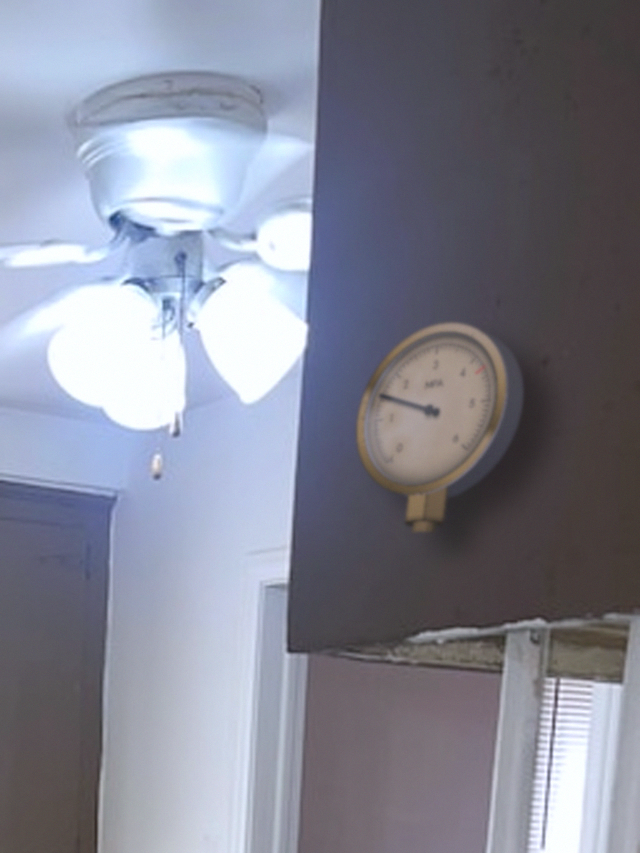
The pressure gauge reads 1.5 MPa
